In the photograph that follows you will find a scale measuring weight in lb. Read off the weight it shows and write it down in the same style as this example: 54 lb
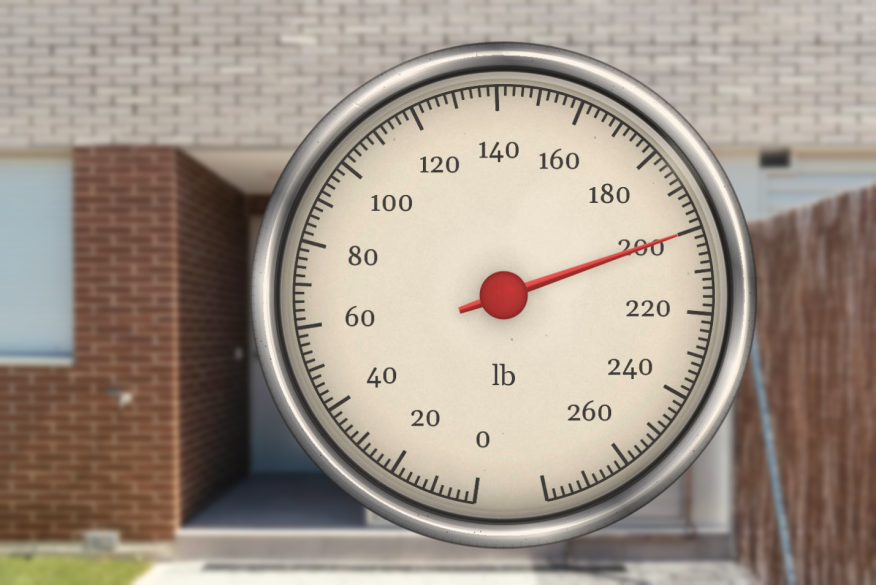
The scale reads 200 lb
